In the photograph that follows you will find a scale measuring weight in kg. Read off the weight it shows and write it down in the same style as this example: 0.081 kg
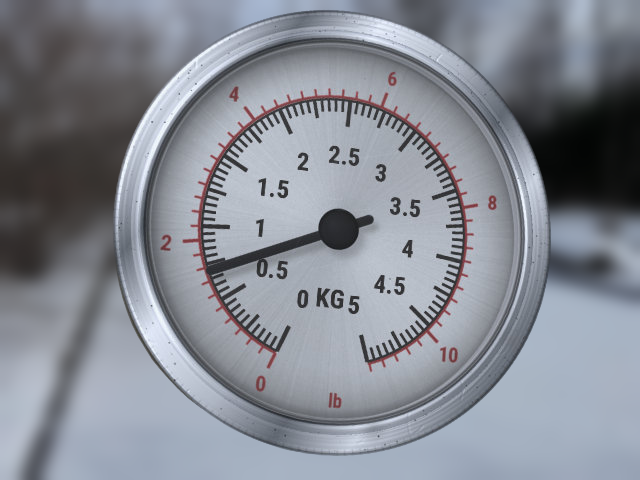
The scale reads 0.7 kg
